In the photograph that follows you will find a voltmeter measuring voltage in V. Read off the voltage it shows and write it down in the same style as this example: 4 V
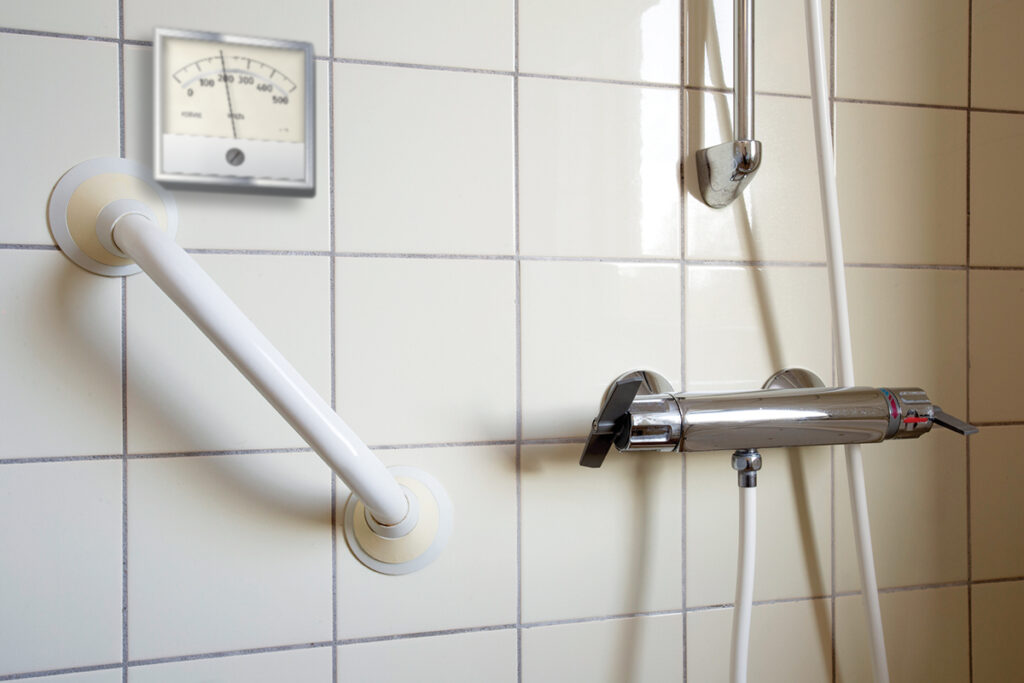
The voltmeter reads 200 V
